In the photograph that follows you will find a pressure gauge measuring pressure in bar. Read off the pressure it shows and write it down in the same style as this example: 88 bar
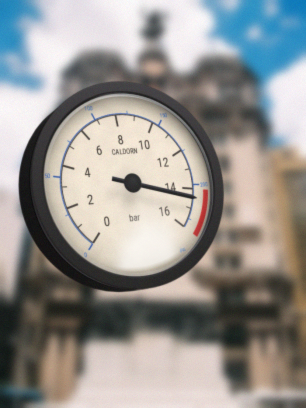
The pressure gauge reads 14.5 bar
